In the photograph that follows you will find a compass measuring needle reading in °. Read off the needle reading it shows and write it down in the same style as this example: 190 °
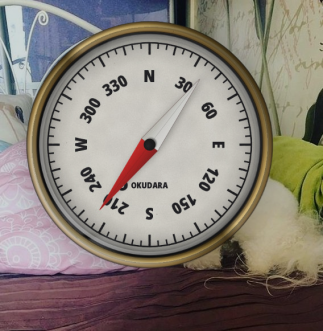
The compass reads 217.5 °
